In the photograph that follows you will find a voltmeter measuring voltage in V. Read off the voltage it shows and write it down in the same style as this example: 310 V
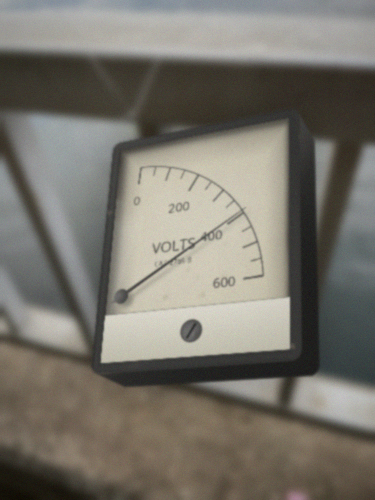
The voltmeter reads 400 V
